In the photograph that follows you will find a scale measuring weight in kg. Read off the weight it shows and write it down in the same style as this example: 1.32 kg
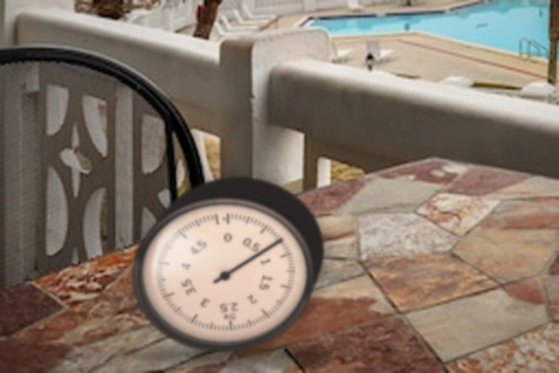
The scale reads 0.75 kg
